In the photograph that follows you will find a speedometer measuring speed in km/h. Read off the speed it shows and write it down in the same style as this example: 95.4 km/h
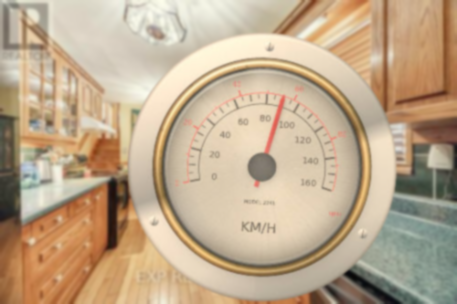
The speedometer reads 90 km/h
